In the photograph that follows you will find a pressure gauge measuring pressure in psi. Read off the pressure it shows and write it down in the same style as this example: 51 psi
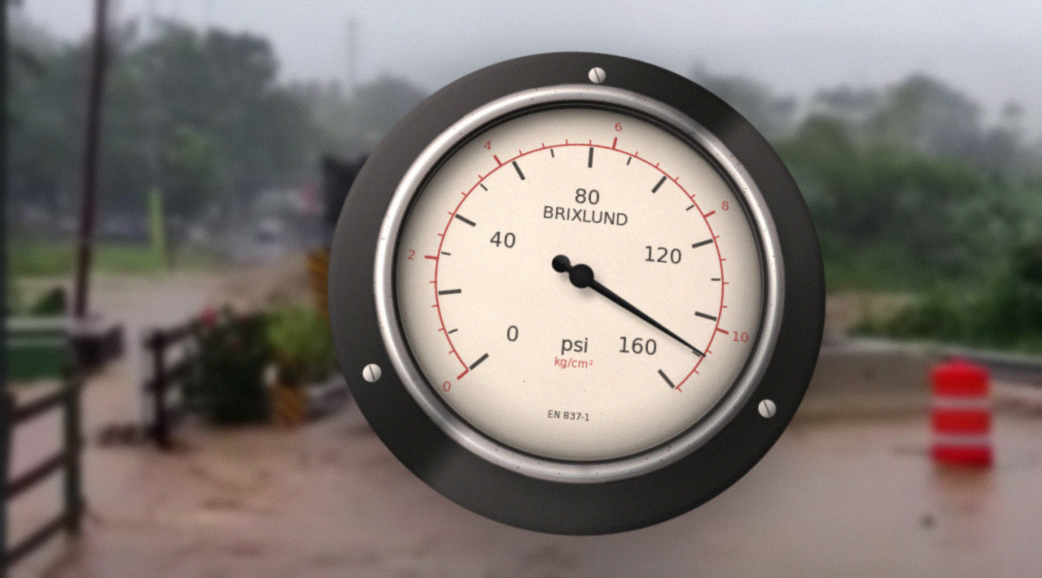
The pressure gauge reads 150 psi
